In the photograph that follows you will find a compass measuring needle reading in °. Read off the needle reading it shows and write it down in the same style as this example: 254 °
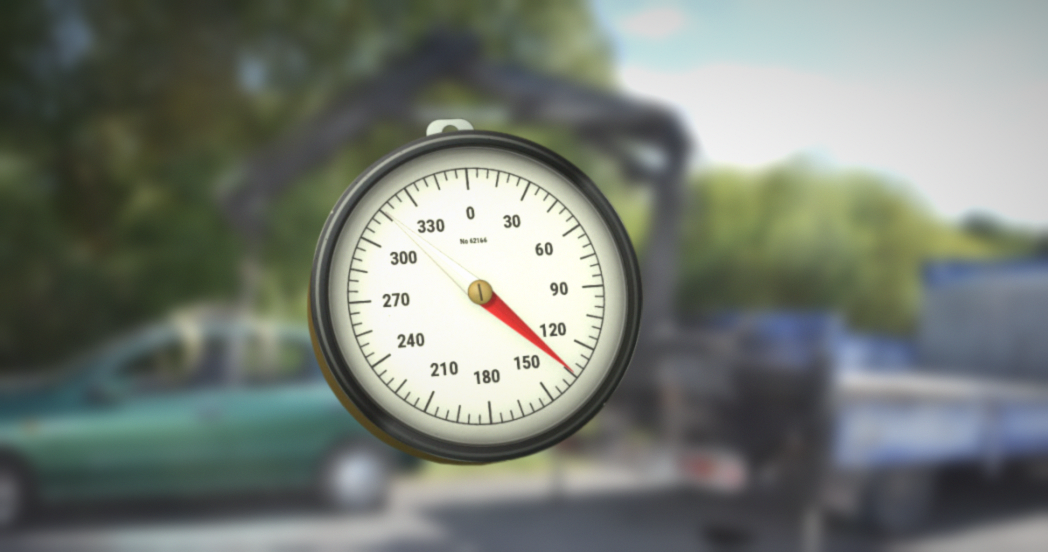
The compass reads 135 °
